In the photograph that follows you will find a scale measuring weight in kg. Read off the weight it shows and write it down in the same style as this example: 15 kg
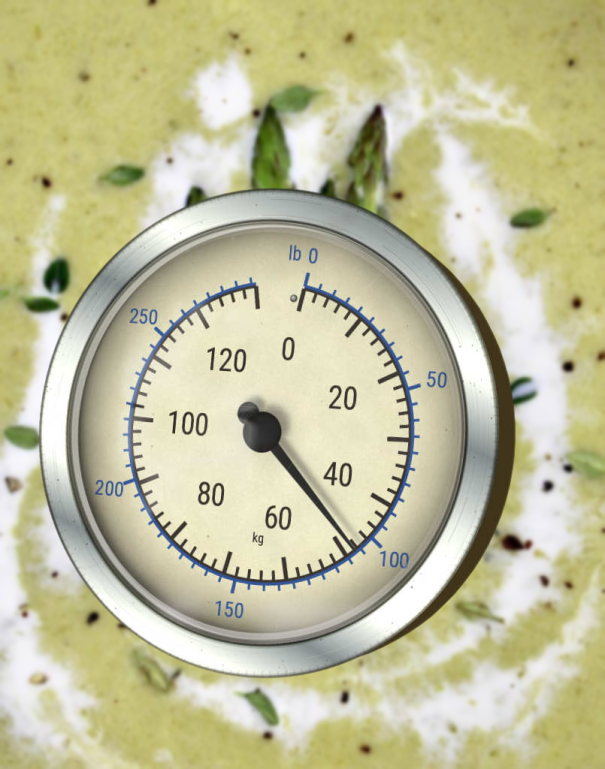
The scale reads 48 kg
